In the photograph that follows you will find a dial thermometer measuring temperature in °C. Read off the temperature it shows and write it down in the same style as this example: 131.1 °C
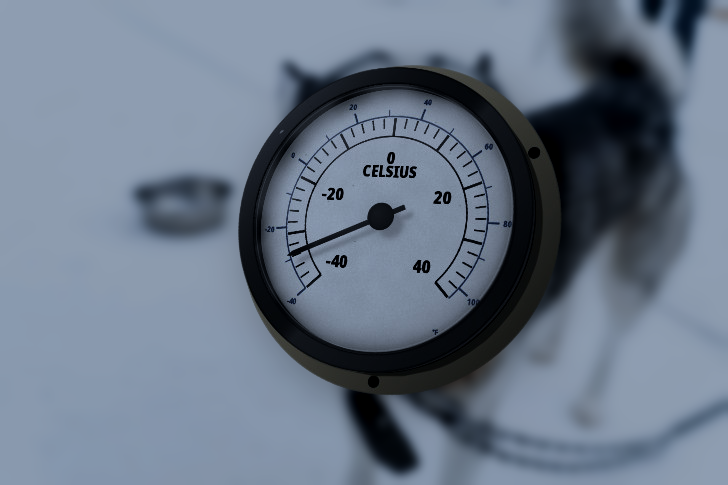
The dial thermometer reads -34 °C
